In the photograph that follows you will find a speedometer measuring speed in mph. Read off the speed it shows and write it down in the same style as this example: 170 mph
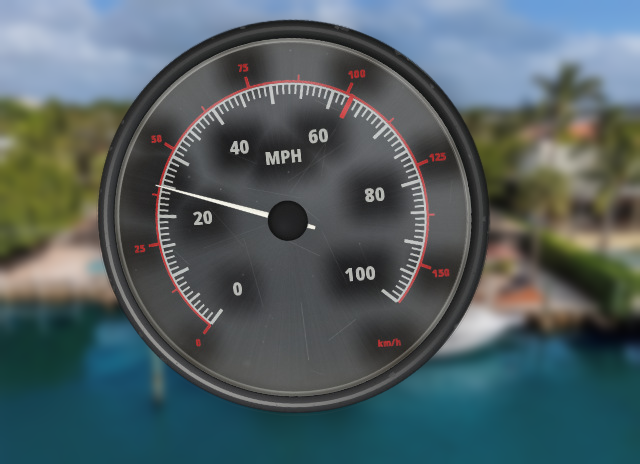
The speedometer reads 25 mph
